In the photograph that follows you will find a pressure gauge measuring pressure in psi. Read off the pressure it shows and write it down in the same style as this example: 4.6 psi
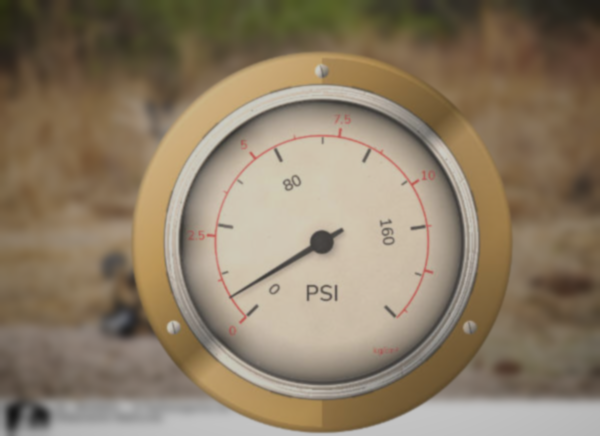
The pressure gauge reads 10 psi
